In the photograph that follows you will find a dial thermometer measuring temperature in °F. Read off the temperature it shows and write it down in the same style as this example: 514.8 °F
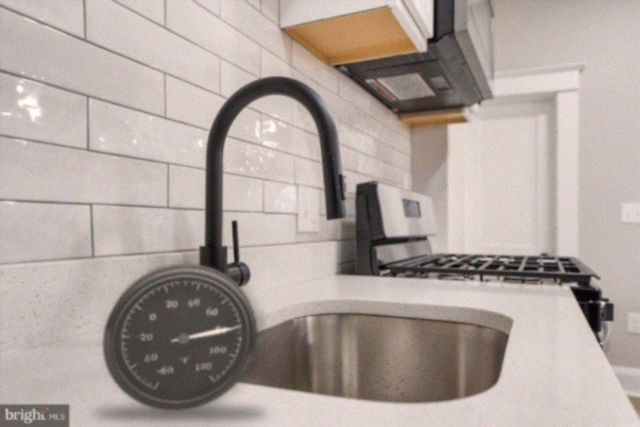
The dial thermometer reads 80 °F
